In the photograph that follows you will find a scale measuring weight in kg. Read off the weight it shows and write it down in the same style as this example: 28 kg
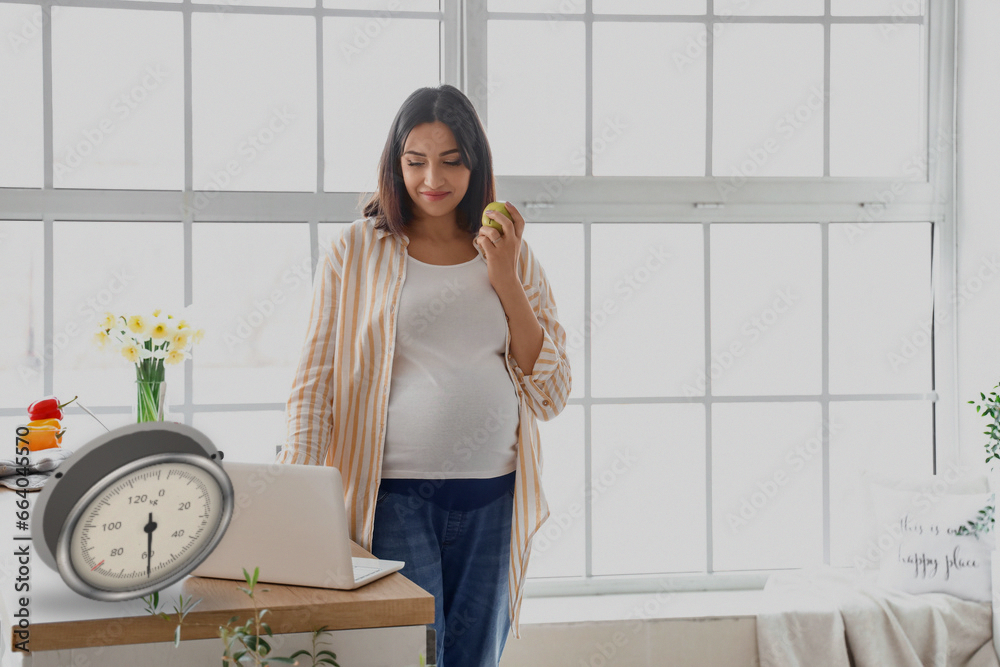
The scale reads 60 kg
